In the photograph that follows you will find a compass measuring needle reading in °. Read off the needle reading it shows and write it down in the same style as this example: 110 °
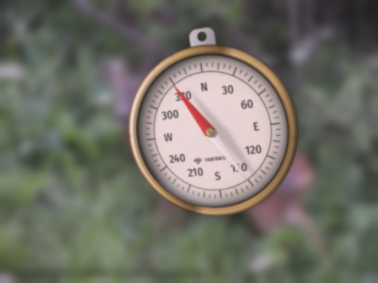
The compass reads 330 °
